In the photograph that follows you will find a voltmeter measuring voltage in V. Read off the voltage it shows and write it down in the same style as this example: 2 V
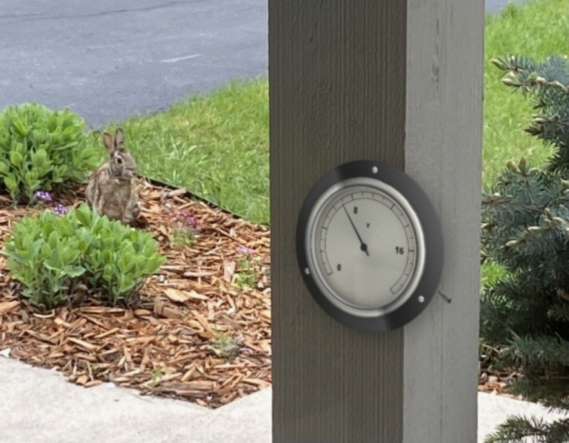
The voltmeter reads 7 V
